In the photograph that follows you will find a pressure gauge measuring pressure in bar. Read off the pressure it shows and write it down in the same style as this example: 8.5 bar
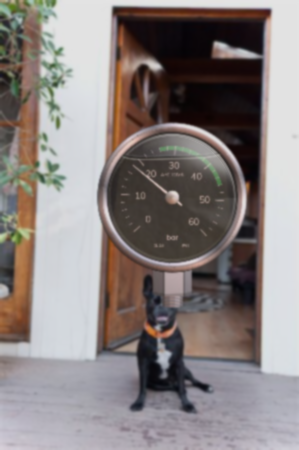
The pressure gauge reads 18 bar
